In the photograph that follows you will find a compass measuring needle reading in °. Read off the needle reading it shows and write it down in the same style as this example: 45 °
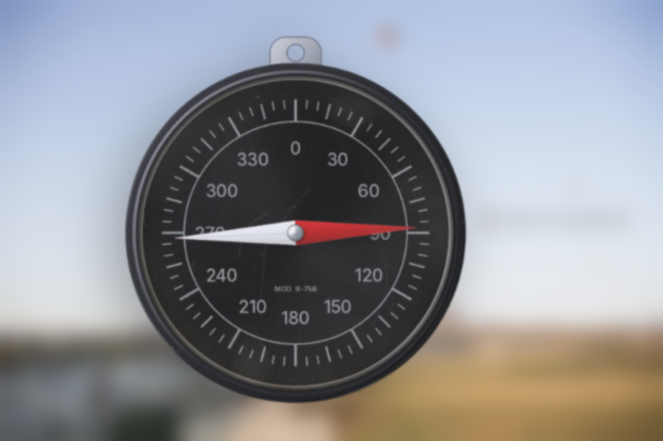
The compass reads 87.5 °
